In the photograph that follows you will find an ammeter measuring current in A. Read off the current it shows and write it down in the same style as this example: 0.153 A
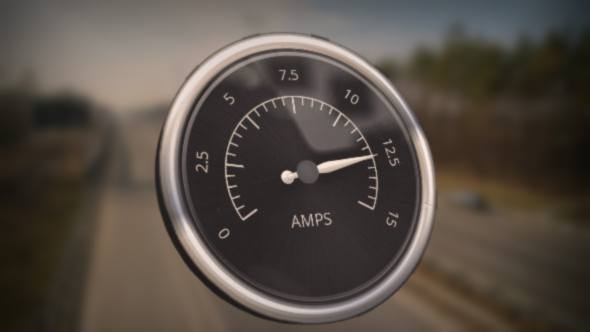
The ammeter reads 12.5 A
